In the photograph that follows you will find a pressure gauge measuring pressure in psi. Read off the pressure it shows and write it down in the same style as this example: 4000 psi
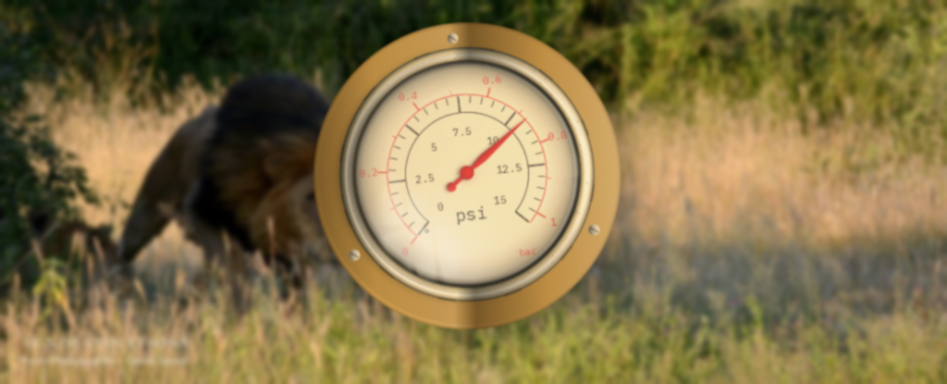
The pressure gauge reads 10.5 psi
